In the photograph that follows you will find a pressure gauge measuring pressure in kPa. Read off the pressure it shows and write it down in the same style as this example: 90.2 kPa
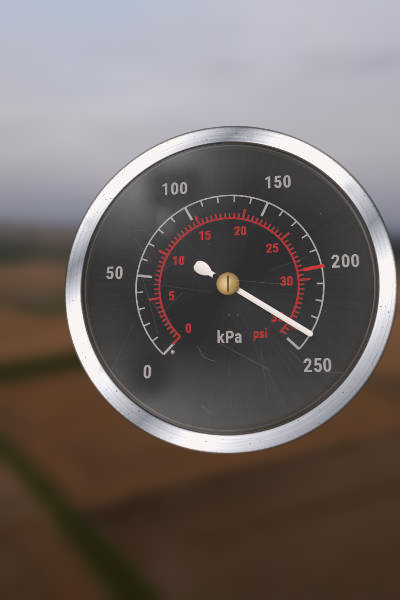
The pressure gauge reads 240 kPa
